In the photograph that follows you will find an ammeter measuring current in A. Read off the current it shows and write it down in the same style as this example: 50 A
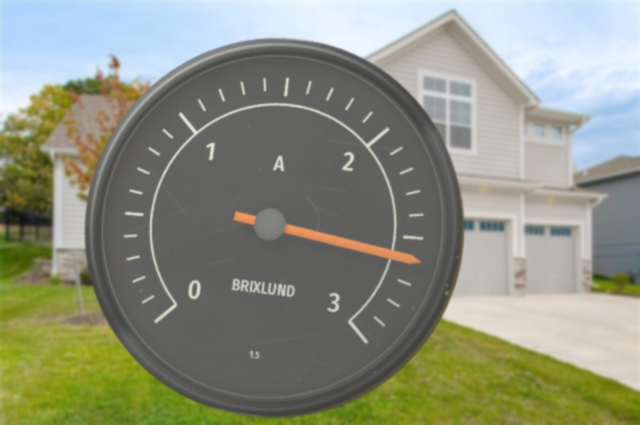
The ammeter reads 2.6 A
